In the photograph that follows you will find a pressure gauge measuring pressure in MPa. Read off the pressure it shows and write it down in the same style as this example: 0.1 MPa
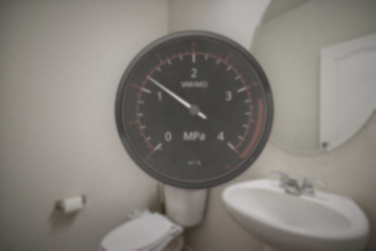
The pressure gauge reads 1.2 MPa
